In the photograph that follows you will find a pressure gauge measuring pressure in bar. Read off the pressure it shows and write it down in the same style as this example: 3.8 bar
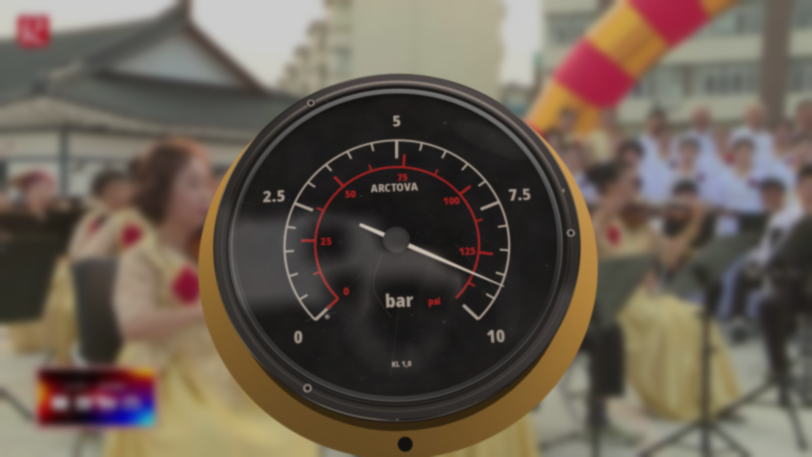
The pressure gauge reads 9.25 bar
